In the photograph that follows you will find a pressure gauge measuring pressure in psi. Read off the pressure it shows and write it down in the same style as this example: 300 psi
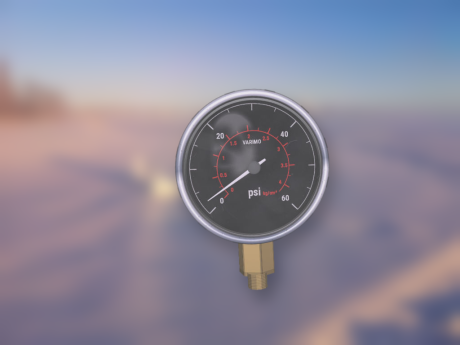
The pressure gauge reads 2.5 psi
